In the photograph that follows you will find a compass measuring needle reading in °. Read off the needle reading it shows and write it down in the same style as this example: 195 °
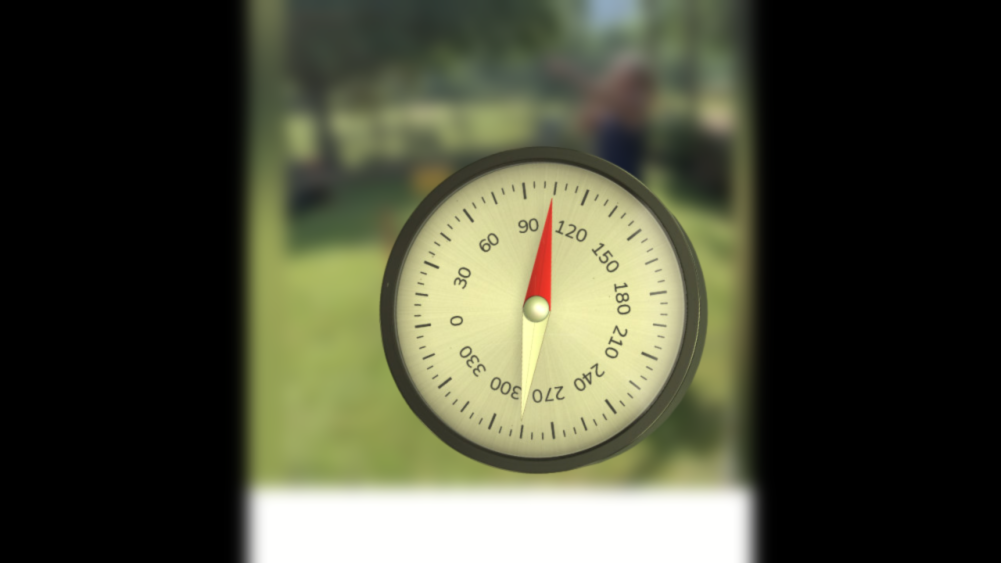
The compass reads 105 °
